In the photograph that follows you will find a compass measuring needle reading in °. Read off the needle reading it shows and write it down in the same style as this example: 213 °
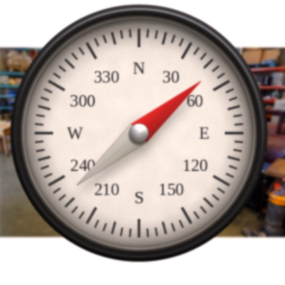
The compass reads 50 °
